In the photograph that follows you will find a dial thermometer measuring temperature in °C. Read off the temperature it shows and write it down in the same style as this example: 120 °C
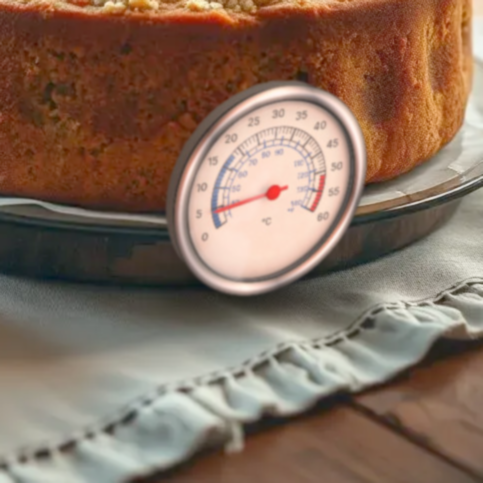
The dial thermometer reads 5 °C
